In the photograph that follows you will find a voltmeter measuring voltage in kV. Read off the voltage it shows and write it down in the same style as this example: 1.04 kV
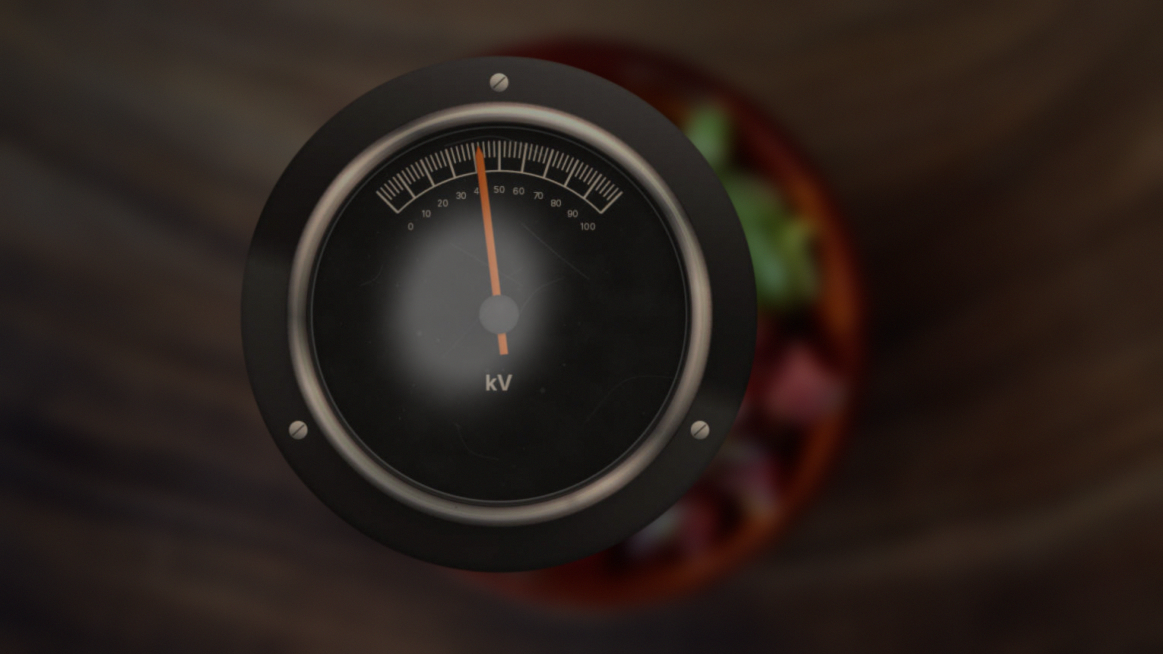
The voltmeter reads 42 kV
